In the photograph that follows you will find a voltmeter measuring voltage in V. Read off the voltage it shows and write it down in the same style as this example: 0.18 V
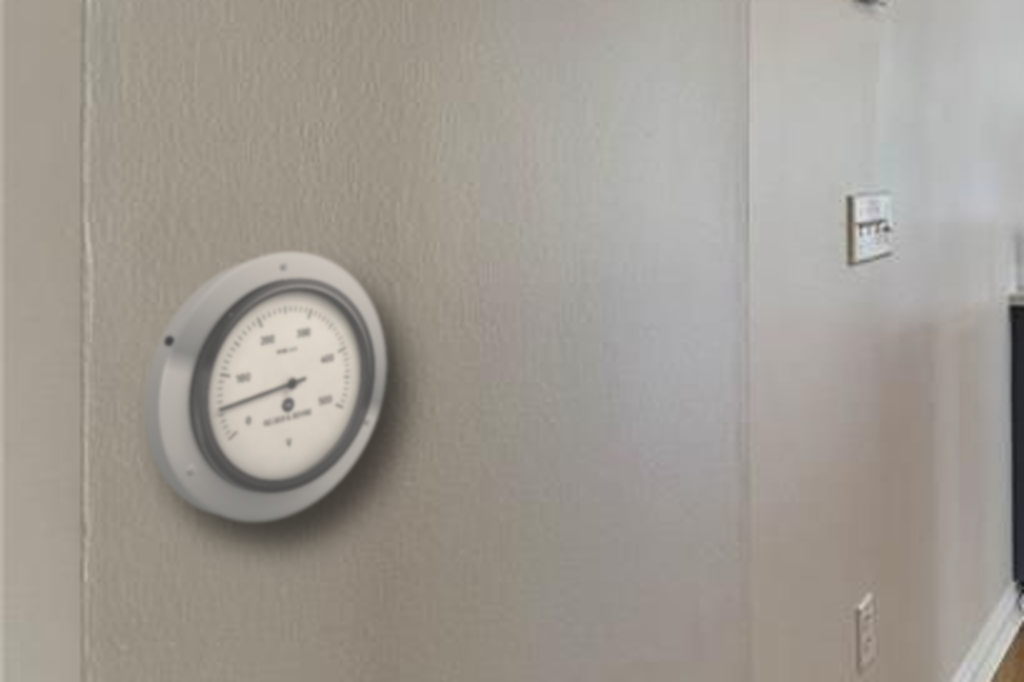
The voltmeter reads 50 V
